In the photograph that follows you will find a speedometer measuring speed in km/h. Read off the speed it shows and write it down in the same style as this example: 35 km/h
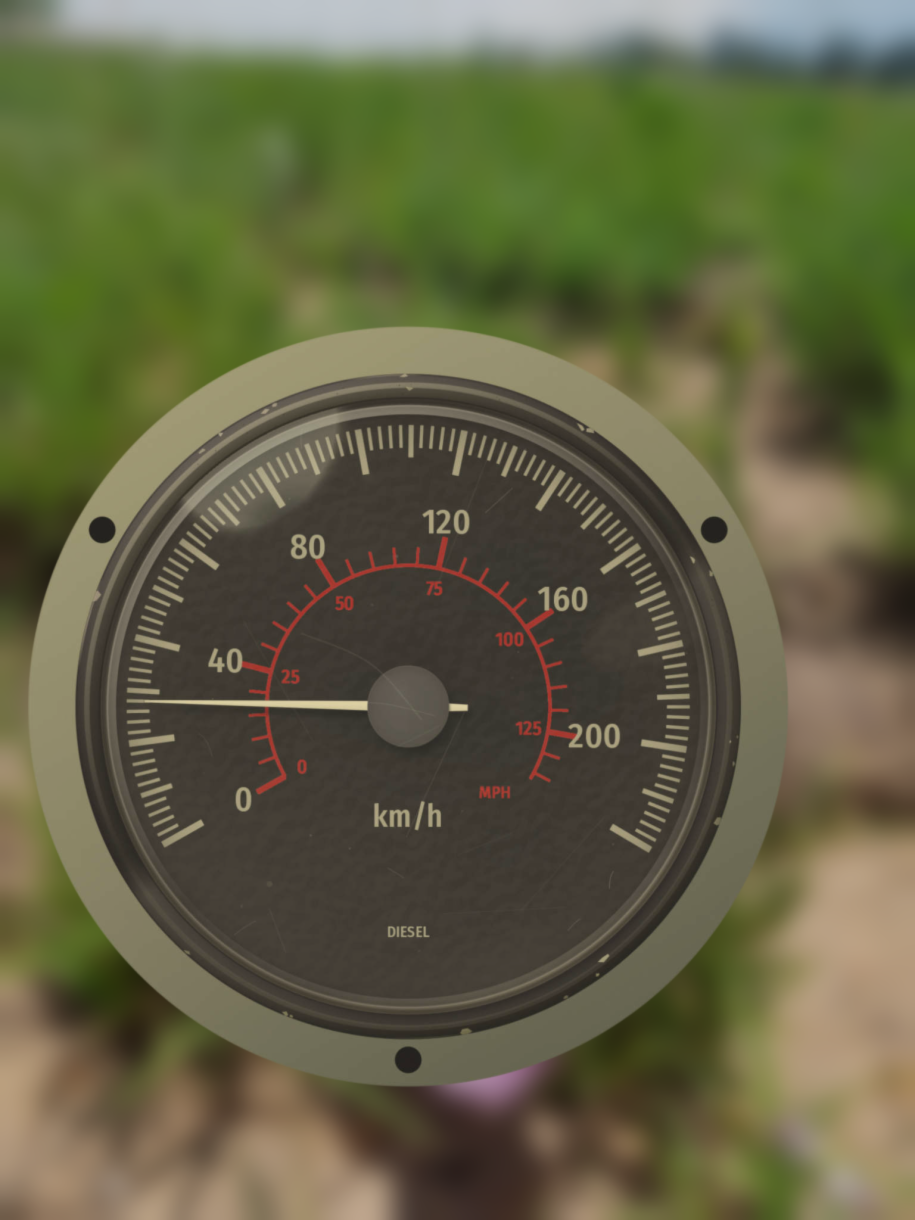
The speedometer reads 28 km/h
